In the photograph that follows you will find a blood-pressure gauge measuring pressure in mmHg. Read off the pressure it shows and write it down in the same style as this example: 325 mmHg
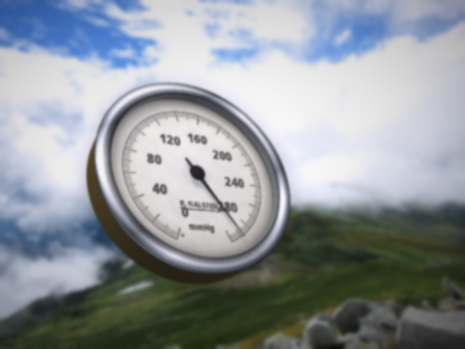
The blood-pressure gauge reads 290 mmHg
